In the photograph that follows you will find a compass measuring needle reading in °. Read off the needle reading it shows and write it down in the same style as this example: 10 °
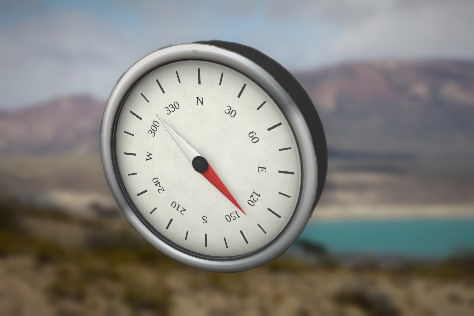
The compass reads 135 °
